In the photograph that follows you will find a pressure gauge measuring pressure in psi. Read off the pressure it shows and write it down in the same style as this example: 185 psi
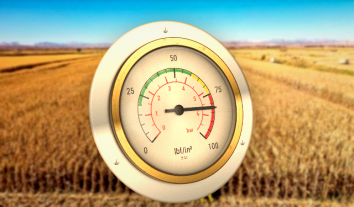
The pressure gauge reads 82.5 psi
